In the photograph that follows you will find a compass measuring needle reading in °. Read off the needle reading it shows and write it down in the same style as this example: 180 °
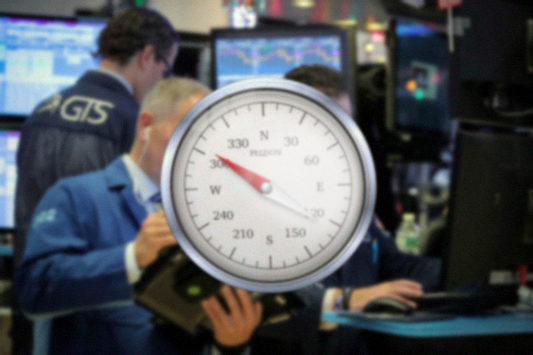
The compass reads 305 °
